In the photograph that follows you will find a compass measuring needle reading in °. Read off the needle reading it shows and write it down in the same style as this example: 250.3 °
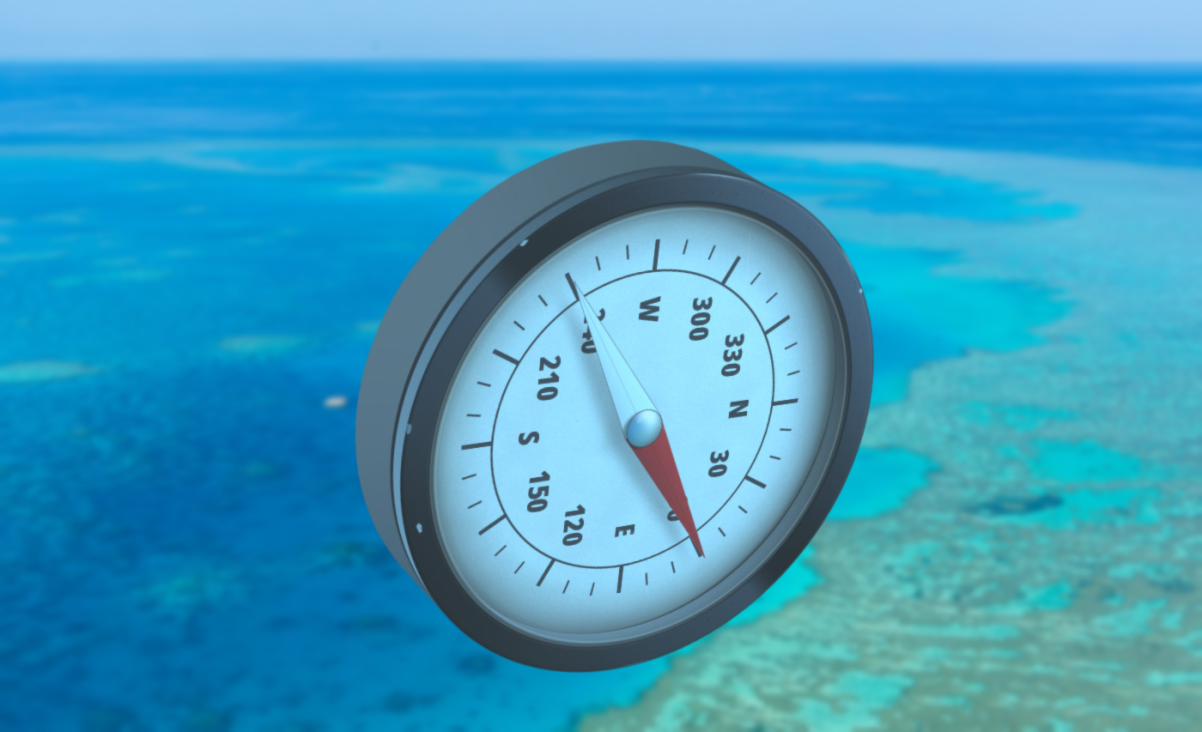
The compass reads 60 °
